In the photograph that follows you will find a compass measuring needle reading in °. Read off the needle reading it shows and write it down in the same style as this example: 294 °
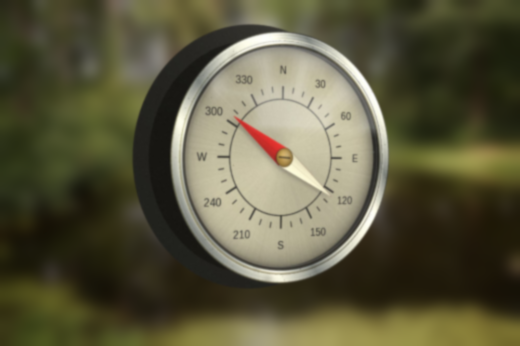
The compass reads 305 °
